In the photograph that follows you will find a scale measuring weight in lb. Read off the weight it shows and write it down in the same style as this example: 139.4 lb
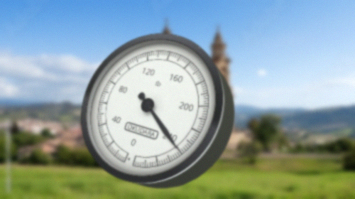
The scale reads 240 lb
